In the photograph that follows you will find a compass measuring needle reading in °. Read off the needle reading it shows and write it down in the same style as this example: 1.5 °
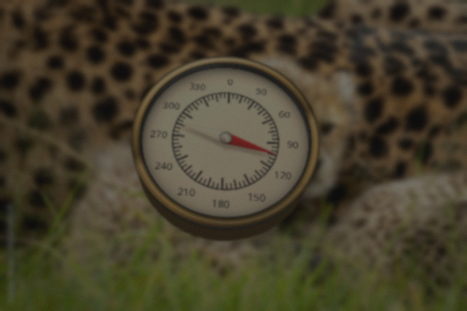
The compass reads 105 °
